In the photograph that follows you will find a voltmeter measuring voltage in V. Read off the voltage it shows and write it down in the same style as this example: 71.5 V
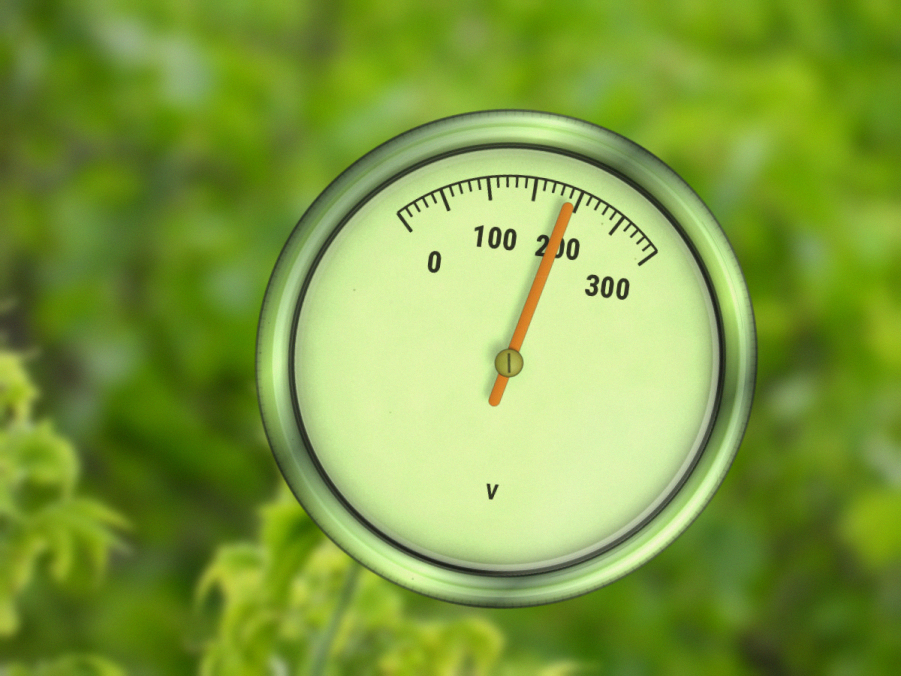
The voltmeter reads 190 V
